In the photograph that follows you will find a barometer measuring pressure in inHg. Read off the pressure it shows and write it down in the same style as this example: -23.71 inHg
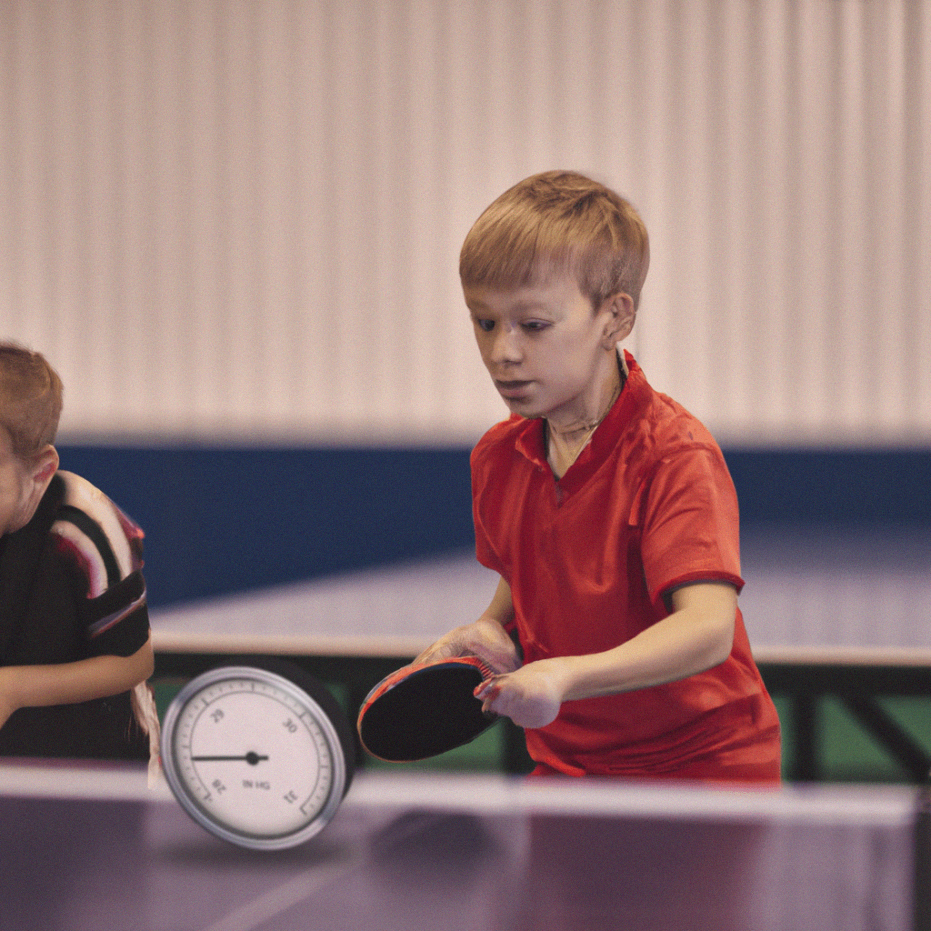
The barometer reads 28.4 inHg
